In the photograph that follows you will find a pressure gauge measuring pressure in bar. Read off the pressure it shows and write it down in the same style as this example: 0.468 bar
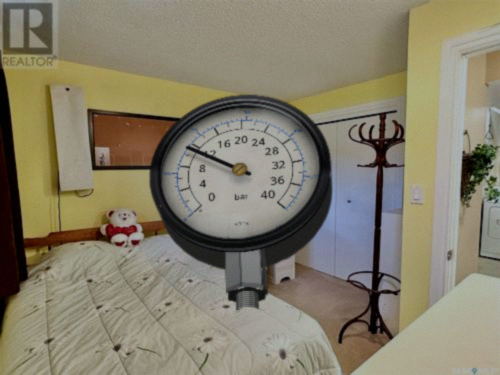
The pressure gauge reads 11 bar
